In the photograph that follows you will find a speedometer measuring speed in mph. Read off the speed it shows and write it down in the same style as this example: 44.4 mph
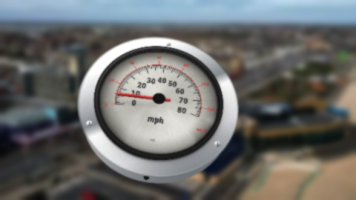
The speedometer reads 5 mph
